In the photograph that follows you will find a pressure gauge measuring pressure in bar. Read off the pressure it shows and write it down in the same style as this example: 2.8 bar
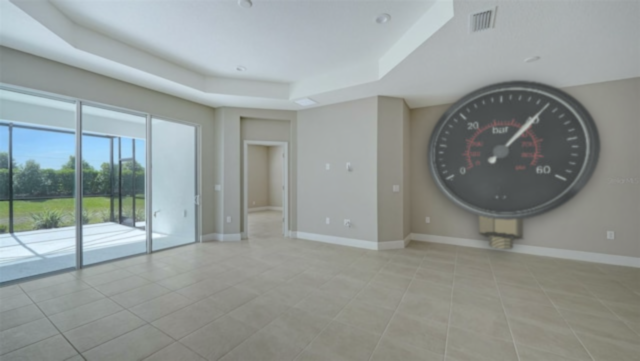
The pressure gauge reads 40 bar
